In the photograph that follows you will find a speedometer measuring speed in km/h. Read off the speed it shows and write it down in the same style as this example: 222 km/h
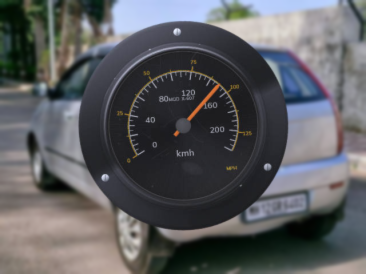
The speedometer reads 150 km/h
